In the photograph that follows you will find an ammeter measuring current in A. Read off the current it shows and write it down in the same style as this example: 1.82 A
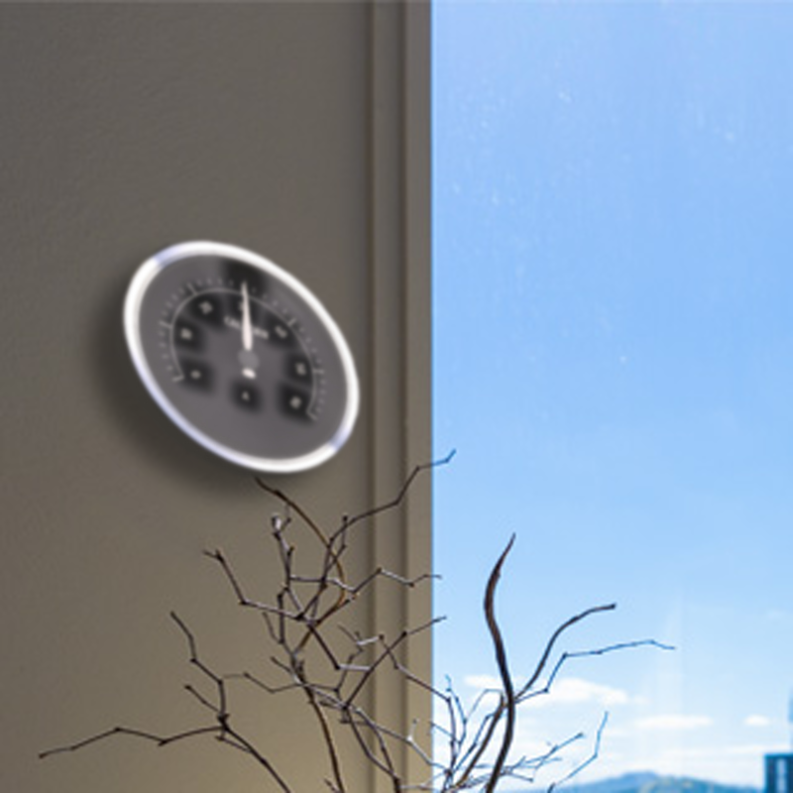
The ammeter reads 30 A
